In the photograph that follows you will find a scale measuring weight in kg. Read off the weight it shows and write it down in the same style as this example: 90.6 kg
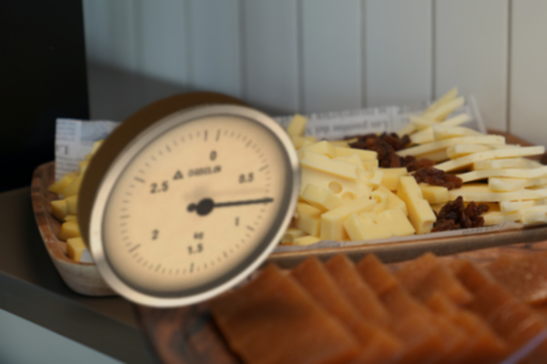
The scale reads 0.75 kg
